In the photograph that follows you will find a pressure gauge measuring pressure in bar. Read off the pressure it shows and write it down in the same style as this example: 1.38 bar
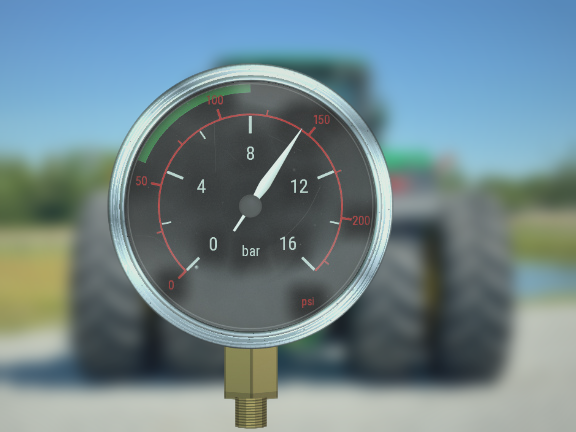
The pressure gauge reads 10 bar
